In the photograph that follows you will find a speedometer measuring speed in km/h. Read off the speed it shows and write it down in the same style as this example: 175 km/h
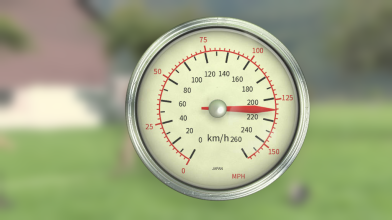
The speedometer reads 210 km/h
